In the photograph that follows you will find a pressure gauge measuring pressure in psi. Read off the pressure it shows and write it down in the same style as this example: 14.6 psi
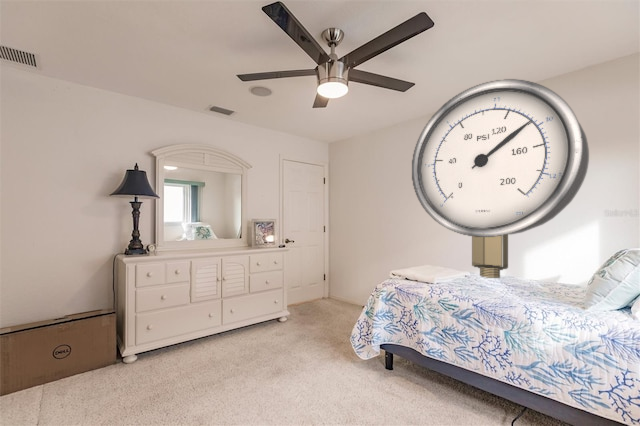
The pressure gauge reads 140 psi
